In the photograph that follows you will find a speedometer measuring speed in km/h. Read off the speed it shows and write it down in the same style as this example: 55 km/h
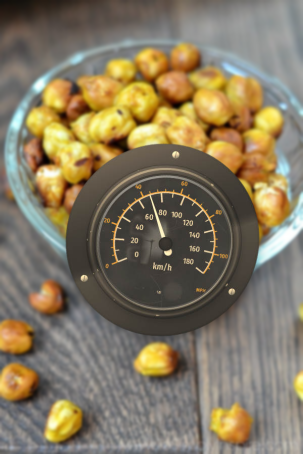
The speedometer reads 70 km/h
